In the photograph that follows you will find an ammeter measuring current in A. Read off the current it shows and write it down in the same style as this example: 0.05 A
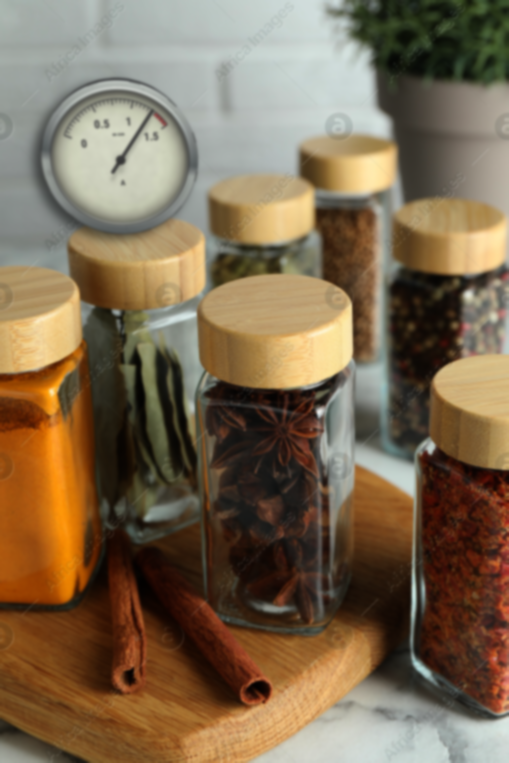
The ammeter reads 1.25 A
